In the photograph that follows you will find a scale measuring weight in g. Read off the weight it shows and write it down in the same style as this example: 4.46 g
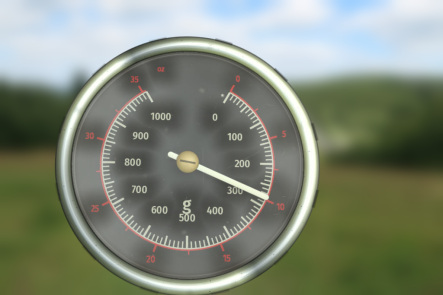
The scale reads 280 g
